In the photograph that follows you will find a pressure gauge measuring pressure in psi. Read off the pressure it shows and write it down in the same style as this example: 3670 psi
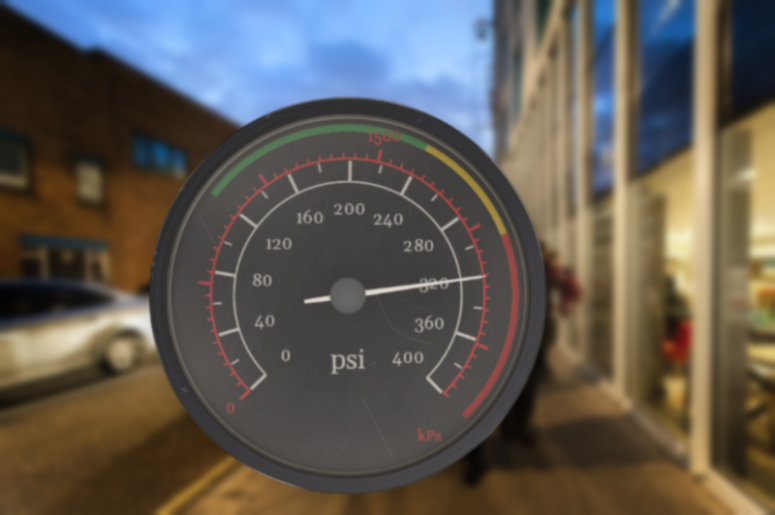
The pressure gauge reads 320 psi
